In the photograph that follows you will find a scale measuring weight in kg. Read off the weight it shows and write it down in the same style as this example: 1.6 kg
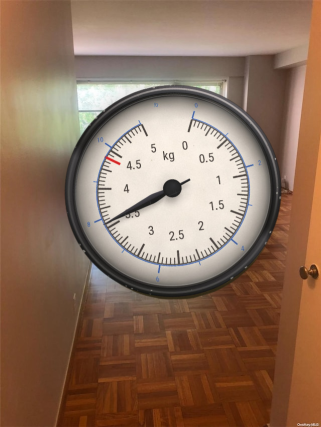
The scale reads 3.55 kg
